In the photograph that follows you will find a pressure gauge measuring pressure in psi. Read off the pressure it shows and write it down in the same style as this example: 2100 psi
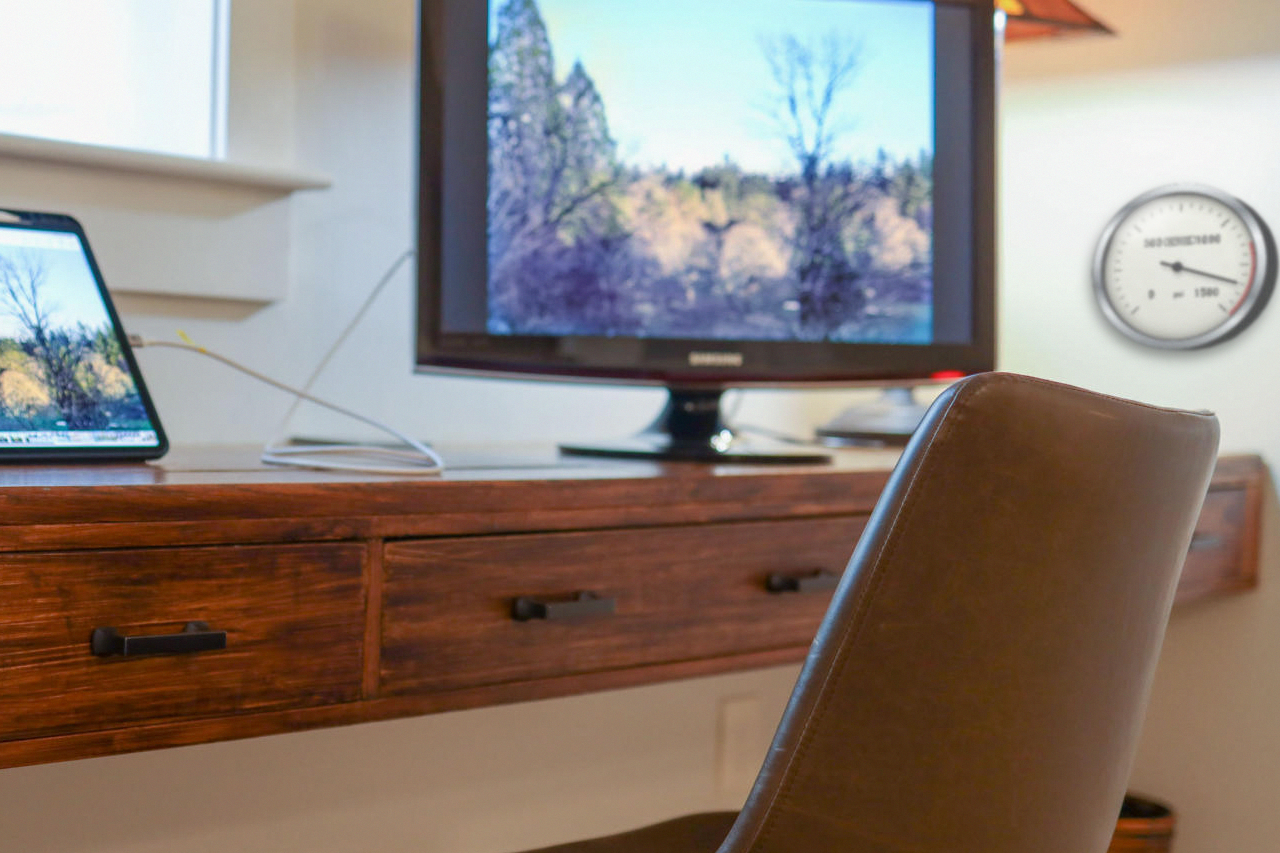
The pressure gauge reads 1350 psi
